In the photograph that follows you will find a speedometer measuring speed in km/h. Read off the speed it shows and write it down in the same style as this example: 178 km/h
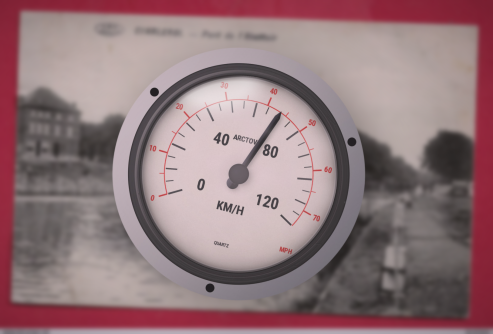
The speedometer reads 70 km/h
